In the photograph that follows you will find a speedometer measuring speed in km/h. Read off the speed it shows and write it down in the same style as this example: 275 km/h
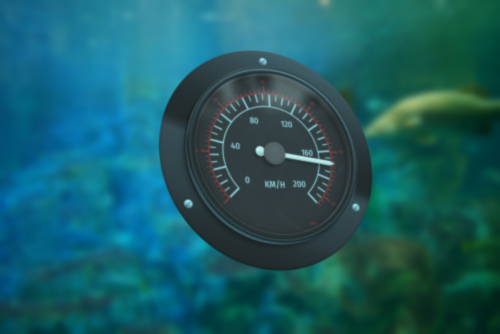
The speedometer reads 170 km/h
